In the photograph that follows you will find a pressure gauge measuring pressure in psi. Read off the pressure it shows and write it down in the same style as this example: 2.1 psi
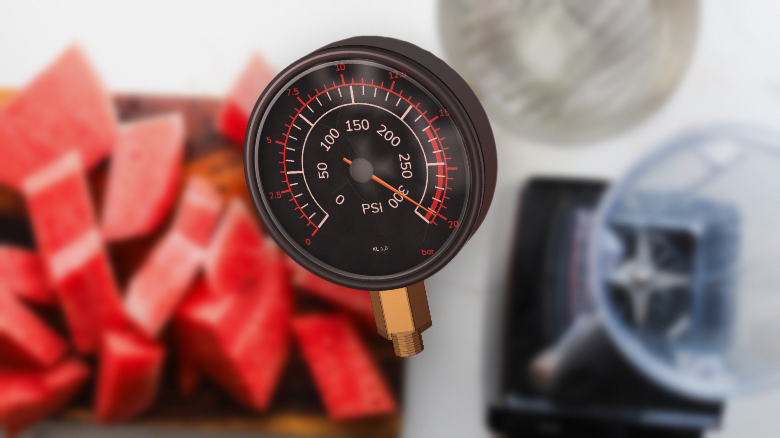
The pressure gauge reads 290 psi
